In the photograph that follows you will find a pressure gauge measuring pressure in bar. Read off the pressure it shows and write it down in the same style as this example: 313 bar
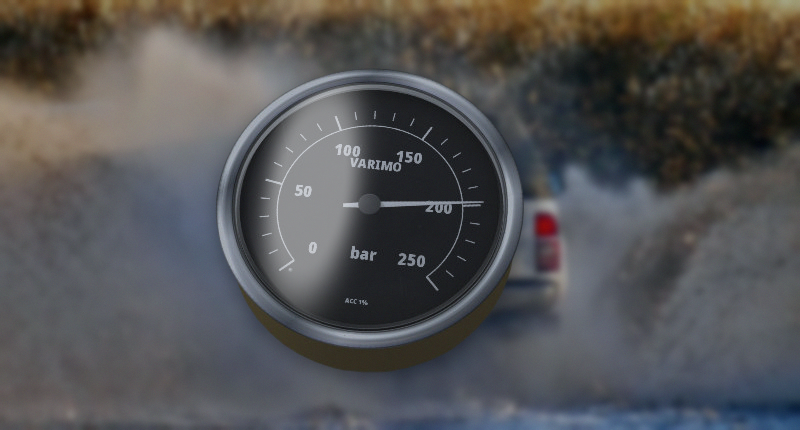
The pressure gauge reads 200 bar
